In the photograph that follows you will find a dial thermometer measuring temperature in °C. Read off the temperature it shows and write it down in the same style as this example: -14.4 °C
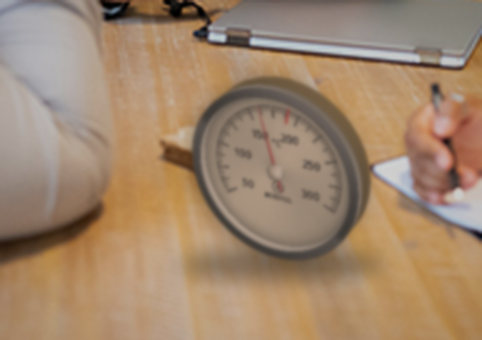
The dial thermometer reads 162.5 °C
